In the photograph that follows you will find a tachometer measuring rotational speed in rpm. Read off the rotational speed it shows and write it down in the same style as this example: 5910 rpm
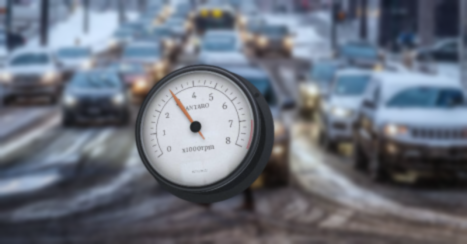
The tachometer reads 3000 rpm
